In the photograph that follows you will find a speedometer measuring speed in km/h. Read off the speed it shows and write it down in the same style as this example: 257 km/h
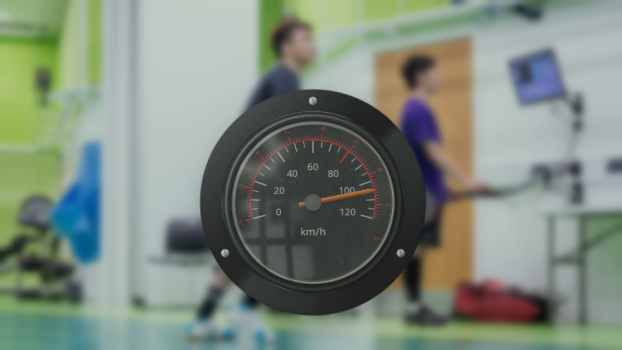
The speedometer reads 105 km/h
